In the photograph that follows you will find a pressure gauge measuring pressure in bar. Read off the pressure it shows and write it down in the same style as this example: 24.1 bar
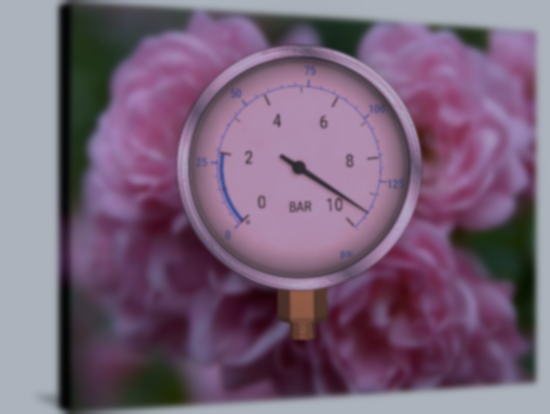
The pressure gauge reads 9.5 bar
